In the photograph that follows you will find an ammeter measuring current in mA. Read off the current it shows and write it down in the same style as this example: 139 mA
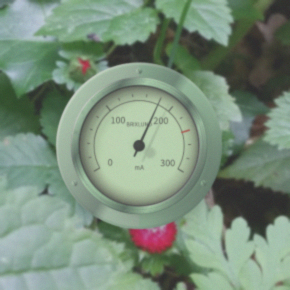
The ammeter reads 180 mA
